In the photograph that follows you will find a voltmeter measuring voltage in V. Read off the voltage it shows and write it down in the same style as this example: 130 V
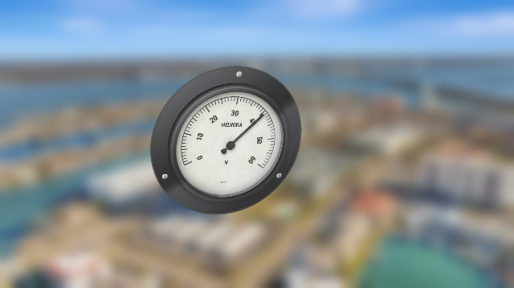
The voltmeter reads 40 V
